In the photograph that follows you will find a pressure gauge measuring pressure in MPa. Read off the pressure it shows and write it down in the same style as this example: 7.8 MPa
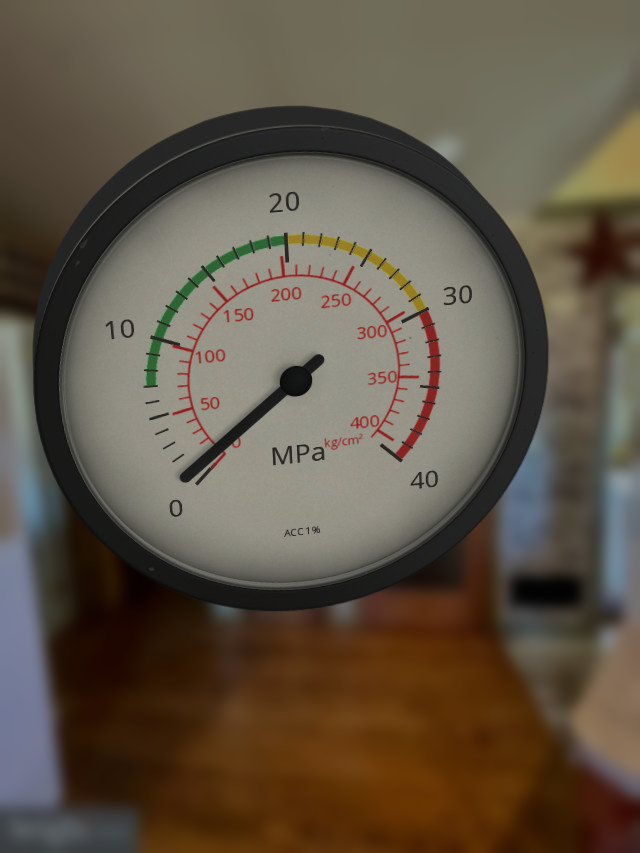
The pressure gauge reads 1 MPa
